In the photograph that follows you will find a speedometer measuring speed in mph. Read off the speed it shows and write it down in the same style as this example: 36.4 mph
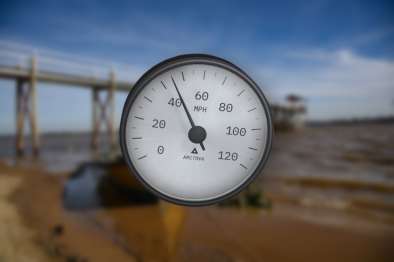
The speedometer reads 45 mph
